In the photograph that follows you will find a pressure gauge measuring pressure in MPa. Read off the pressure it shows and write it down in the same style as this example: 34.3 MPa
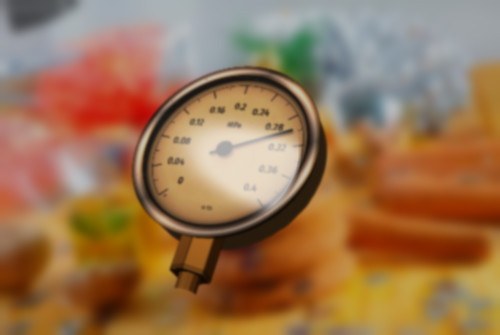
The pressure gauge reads 0.3 MPa
